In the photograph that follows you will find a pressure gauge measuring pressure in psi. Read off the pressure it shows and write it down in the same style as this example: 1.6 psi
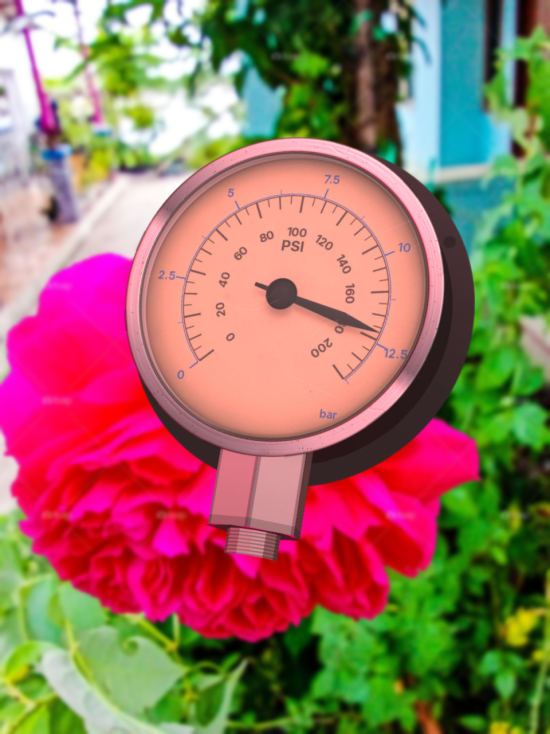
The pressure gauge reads 177.5 psi
